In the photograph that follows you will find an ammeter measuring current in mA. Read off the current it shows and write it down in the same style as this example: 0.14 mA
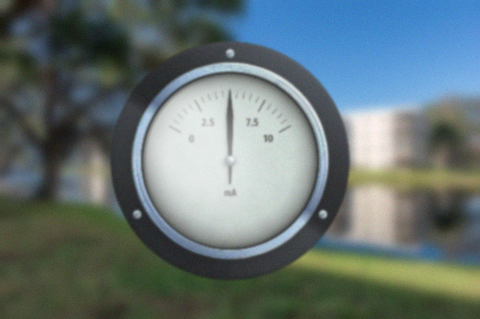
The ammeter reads 5 mA
